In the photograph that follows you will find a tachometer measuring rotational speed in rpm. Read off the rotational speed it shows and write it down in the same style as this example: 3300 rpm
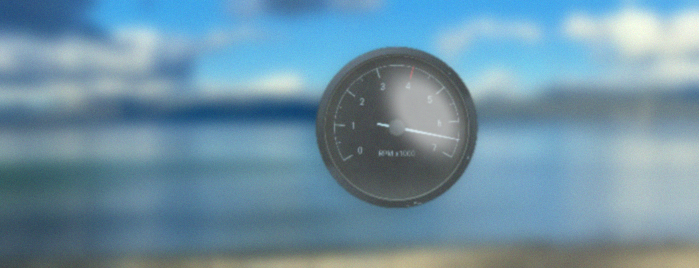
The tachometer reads 6500 rpm
